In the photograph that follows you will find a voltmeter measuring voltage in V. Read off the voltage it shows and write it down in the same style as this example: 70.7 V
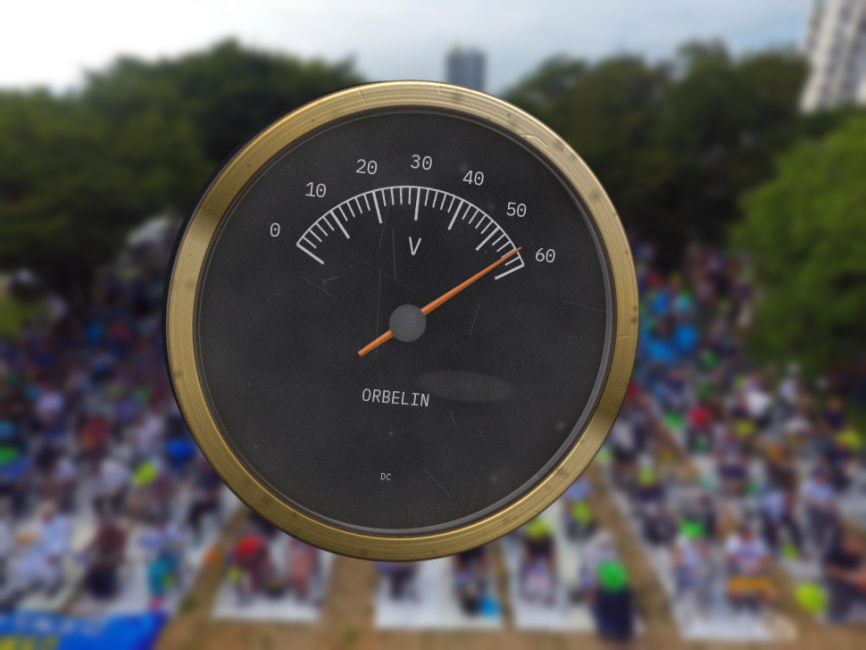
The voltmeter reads 56 V
